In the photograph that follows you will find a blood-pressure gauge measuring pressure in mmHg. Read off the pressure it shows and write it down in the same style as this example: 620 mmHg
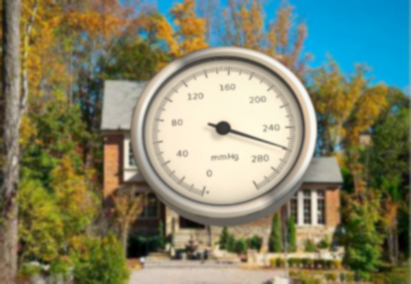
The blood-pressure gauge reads 260 mmHg
